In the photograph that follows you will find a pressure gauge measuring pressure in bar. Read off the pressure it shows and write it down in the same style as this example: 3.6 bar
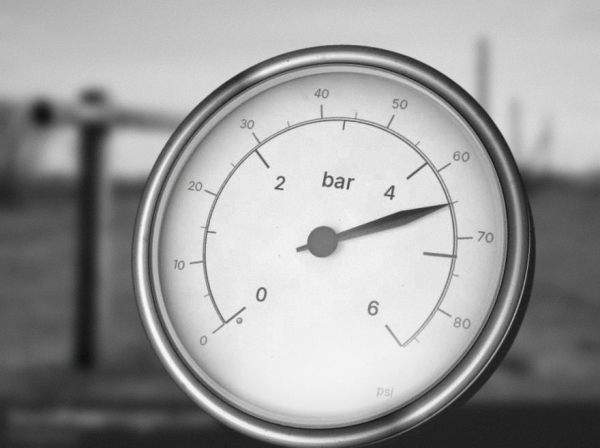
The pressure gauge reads 4.5 bar
